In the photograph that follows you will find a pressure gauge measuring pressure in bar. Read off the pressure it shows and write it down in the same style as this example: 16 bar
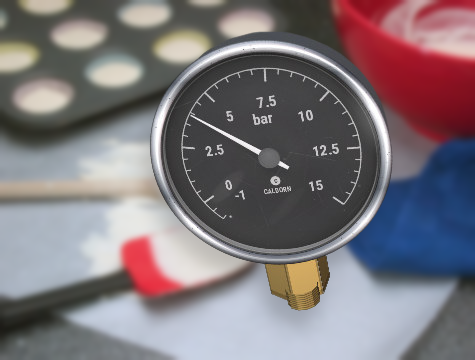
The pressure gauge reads 4 bar
